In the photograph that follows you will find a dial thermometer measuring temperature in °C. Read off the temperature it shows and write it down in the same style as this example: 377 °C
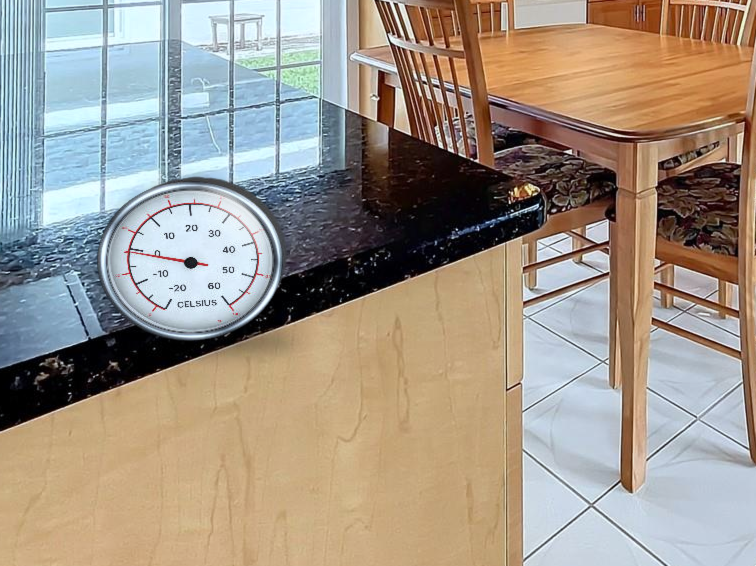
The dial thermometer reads 0 °C
